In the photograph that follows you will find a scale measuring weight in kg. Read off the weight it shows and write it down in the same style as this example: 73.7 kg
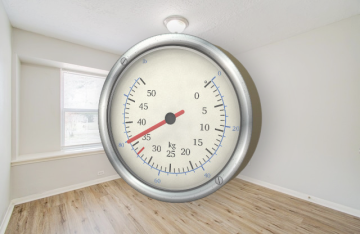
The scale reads 36 kg
